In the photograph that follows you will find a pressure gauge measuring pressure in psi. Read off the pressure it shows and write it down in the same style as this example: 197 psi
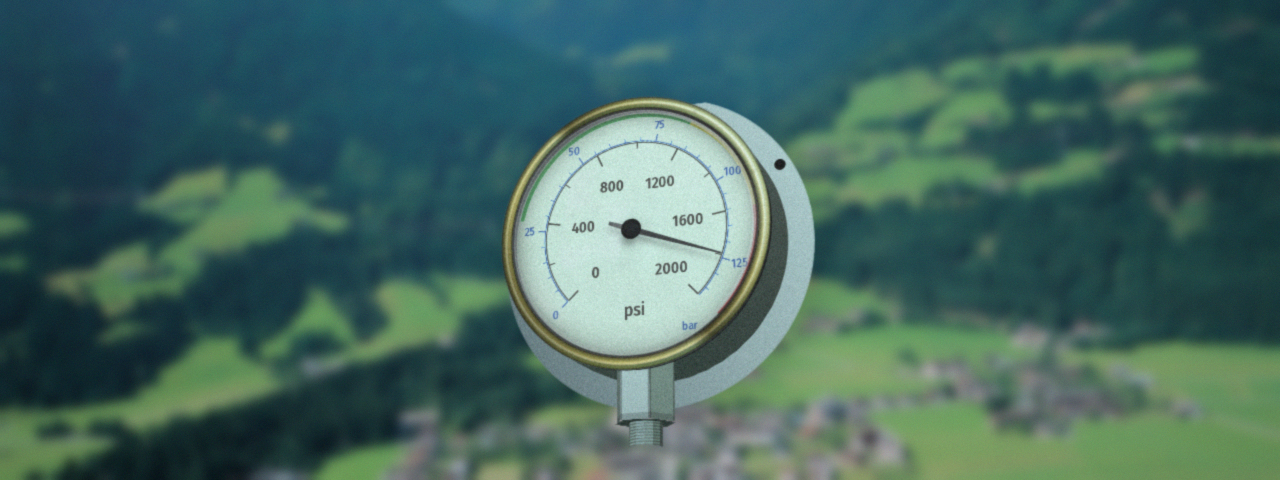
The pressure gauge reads 1800 psi
